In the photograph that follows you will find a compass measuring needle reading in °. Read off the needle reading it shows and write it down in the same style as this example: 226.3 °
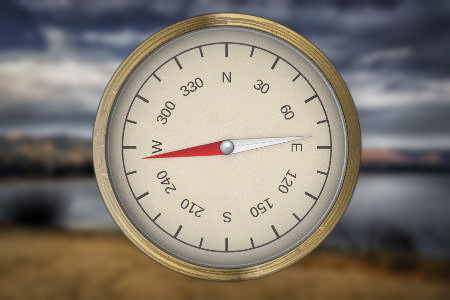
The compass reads 262.5 °
